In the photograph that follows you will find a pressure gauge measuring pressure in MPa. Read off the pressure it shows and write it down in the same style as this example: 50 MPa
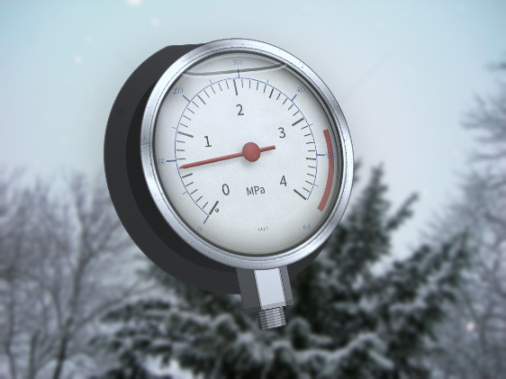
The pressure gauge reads 0.6 MPa
